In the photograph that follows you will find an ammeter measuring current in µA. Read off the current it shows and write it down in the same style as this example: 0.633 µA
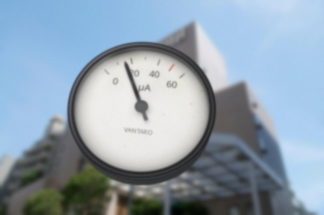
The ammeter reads 15 µA
